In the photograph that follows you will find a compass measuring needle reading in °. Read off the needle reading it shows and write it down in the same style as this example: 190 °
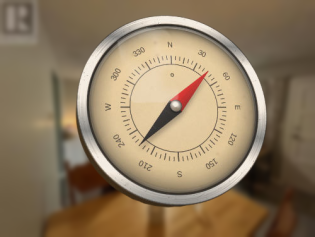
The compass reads 45 °
